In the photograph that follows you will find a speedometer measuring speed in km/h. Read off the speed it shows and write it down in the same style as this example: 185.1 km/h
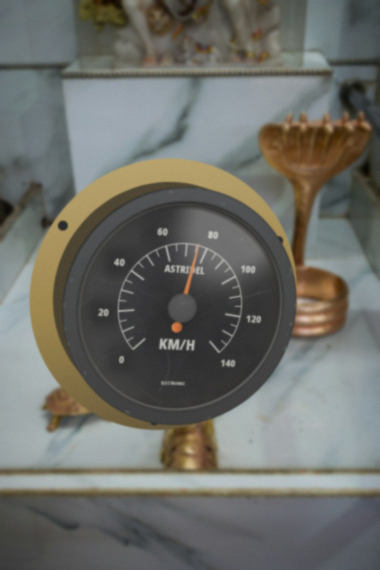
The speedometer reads 75 km/h
